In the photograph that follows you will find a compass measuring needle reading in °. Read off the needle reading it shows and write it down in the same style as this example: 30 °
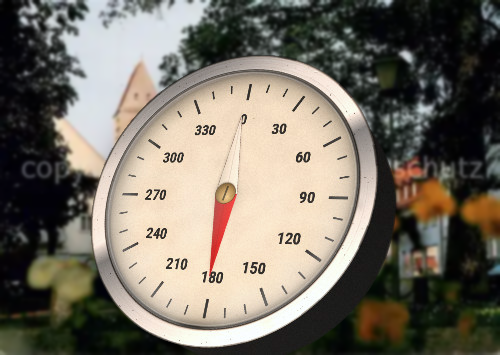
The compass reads 180 °
